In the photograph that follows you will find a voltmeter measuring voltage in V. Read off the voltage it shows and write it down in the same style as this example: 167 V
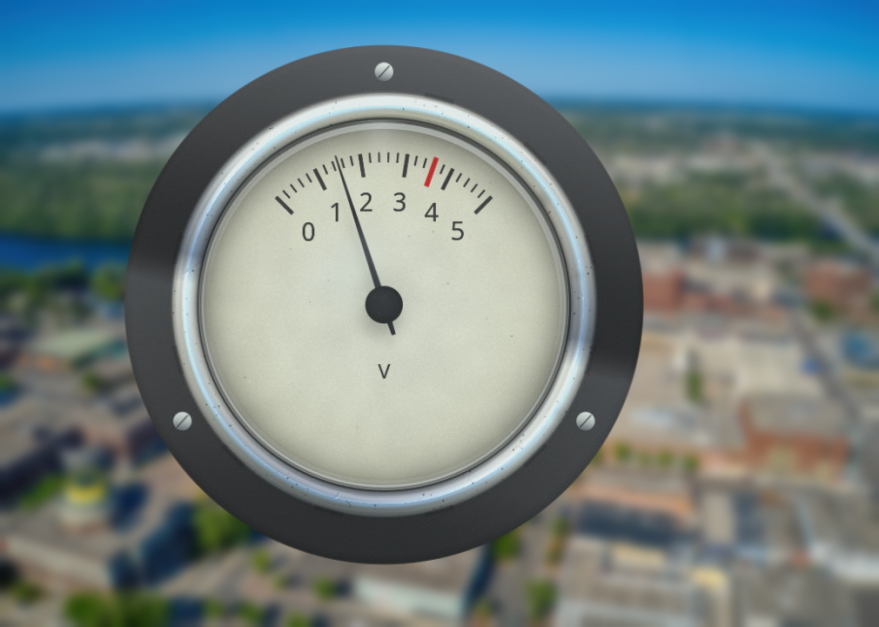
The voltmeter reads 1.5 V
